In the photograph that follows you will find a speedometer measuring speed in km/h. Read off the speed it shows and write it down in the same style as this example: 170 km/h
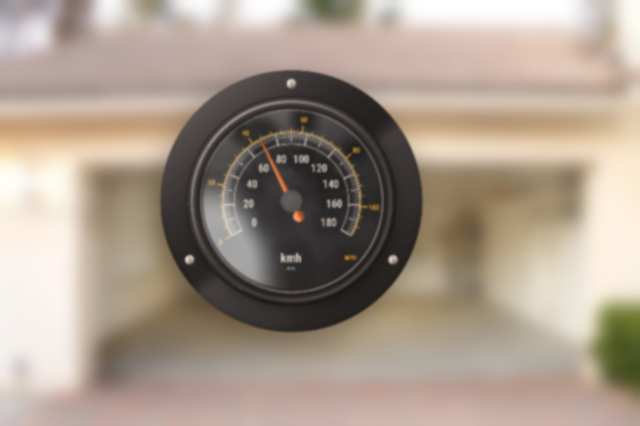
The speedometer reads 70 km/h
